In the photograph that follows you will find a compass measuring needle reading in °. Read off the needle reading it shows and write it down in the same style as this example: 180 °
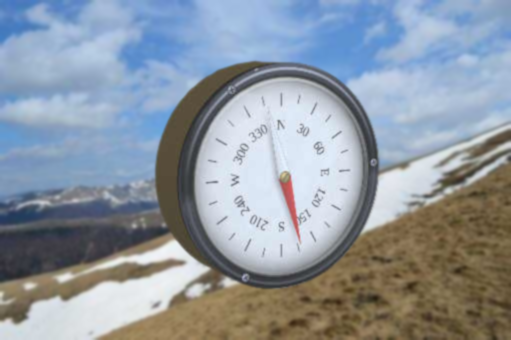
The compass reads 165 °
